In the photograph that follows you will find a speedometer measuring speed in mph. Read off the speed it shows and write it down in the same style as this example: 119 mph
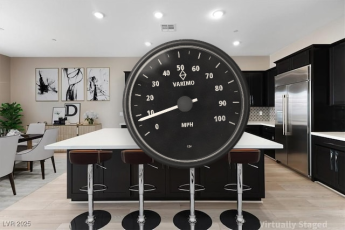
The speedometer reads 7.5 mph
